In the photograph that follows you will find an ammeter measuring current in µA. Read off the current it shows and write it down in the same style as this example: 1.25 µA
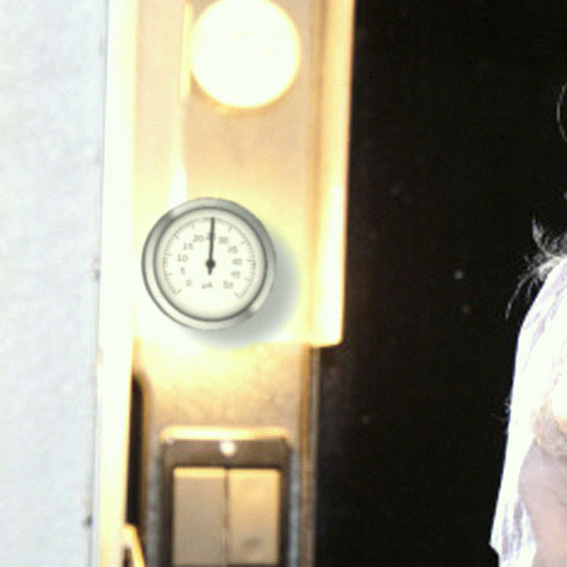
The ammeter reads 25 µA
